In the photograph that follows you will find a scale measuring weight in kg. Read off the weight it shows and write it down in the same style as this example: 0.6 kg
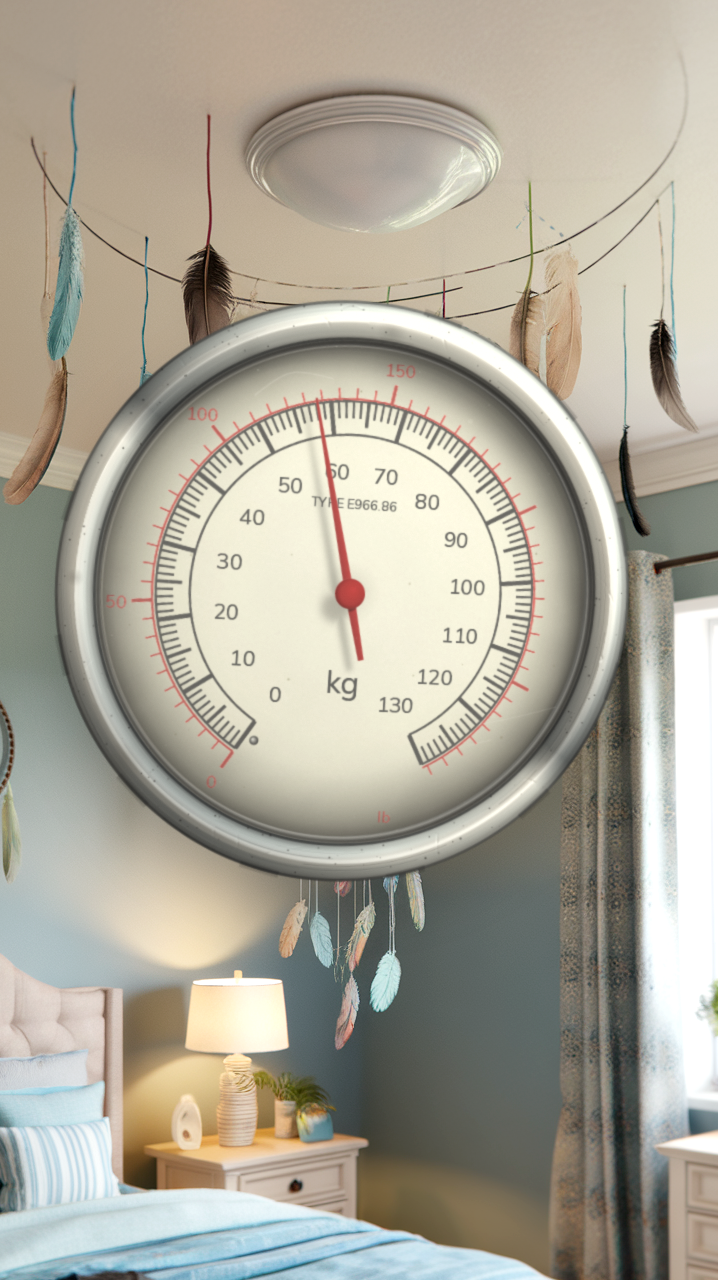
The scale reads 58 kg
